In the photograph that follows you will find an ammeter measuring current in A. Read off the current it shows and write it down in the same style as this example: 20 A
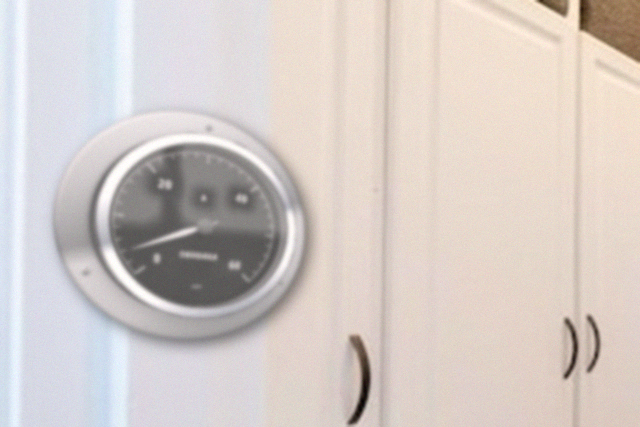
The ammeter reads 4 A
